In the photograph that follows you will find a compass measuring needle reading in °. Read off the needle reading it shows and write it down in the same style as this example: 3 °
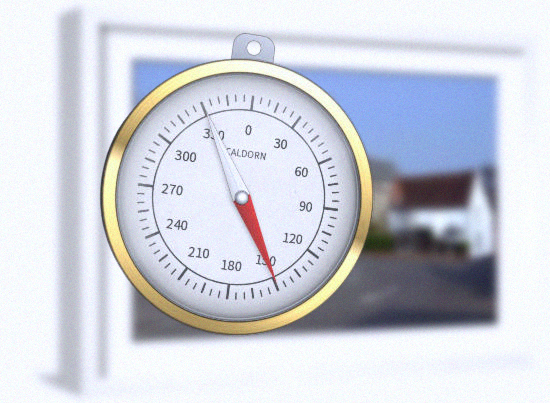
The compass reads 150 °
